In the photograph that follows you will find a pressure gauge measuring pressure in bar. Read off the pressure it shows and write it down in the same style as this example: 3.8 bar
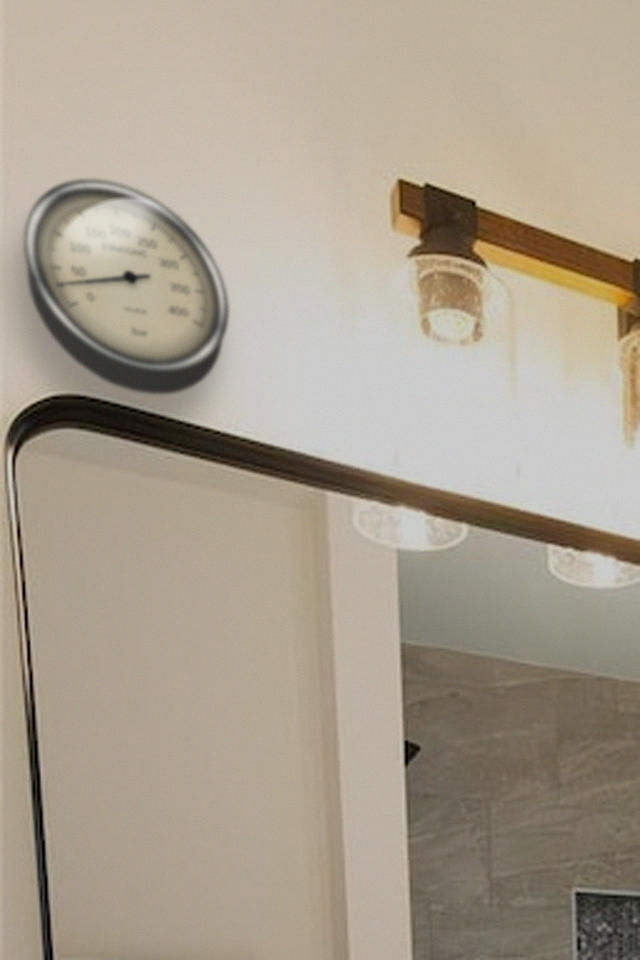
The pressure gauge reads 25 bar
